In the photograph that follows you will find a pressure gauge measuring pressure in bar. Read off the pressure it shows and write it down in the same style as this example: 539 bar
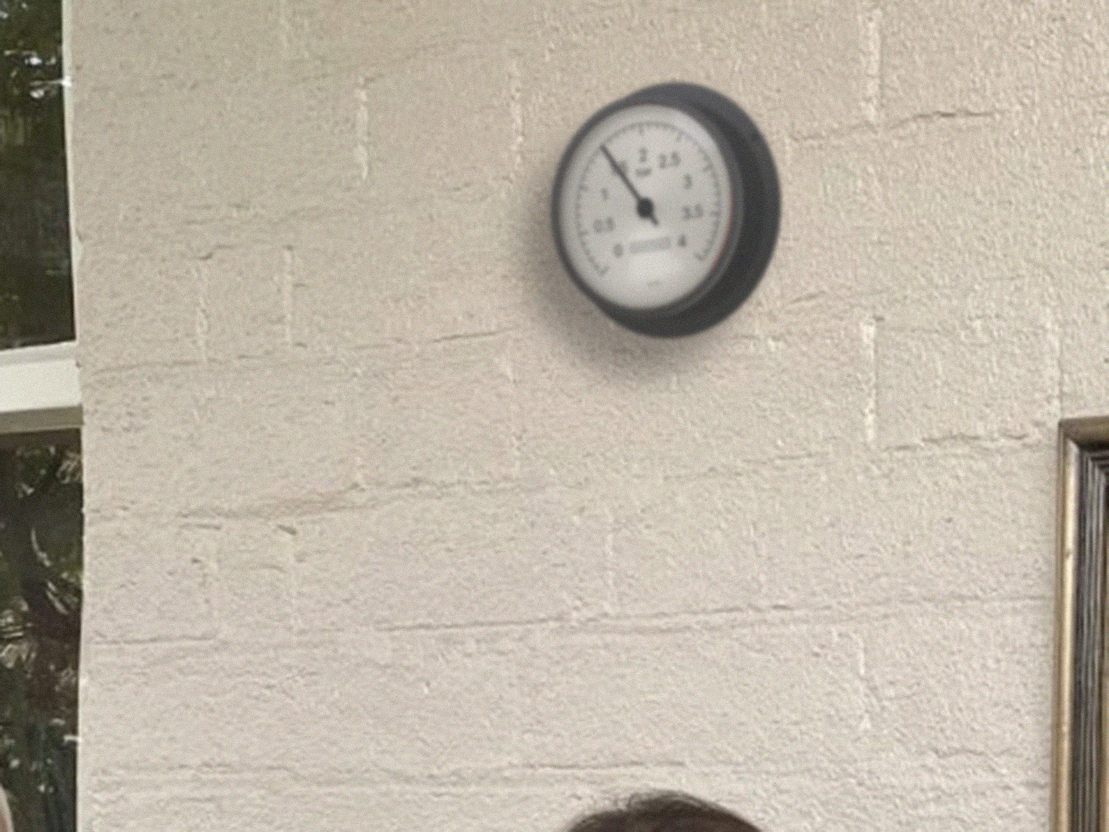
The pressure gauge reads 1.5 bar
